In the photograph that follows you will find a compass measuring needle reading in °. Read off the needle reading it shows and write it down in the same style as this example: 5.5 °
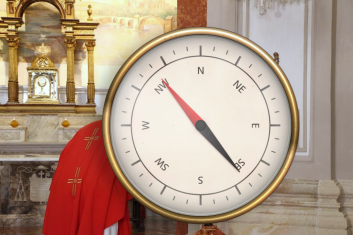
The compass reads 320 °
